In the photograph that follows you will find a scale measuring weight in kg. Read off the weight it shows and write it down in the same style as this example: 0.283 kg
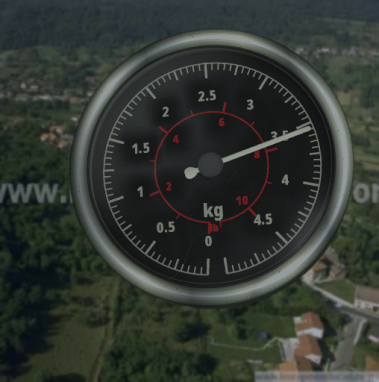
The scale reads 3.55 kg
